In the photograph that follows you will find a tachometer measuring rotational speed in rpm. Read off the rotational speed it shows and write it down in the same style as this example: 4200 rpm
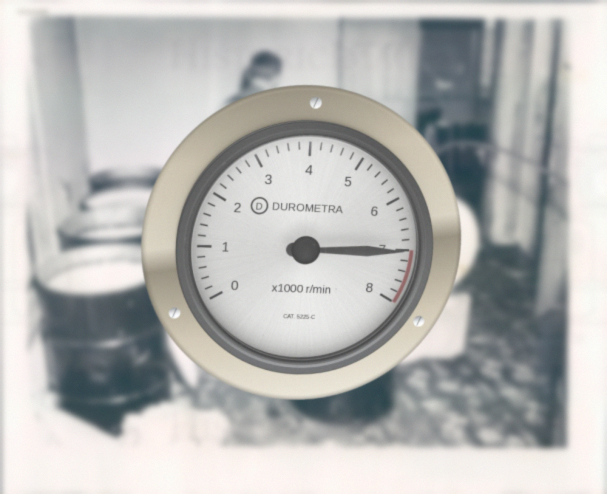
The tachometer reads 7000 rpm
